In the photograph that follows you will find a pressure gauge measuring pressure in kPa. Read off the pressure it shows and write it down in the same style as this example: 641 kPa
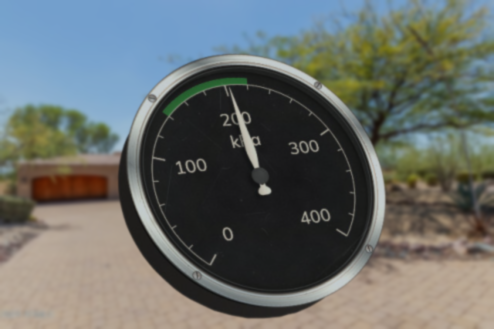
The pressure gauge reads 200 kPa
